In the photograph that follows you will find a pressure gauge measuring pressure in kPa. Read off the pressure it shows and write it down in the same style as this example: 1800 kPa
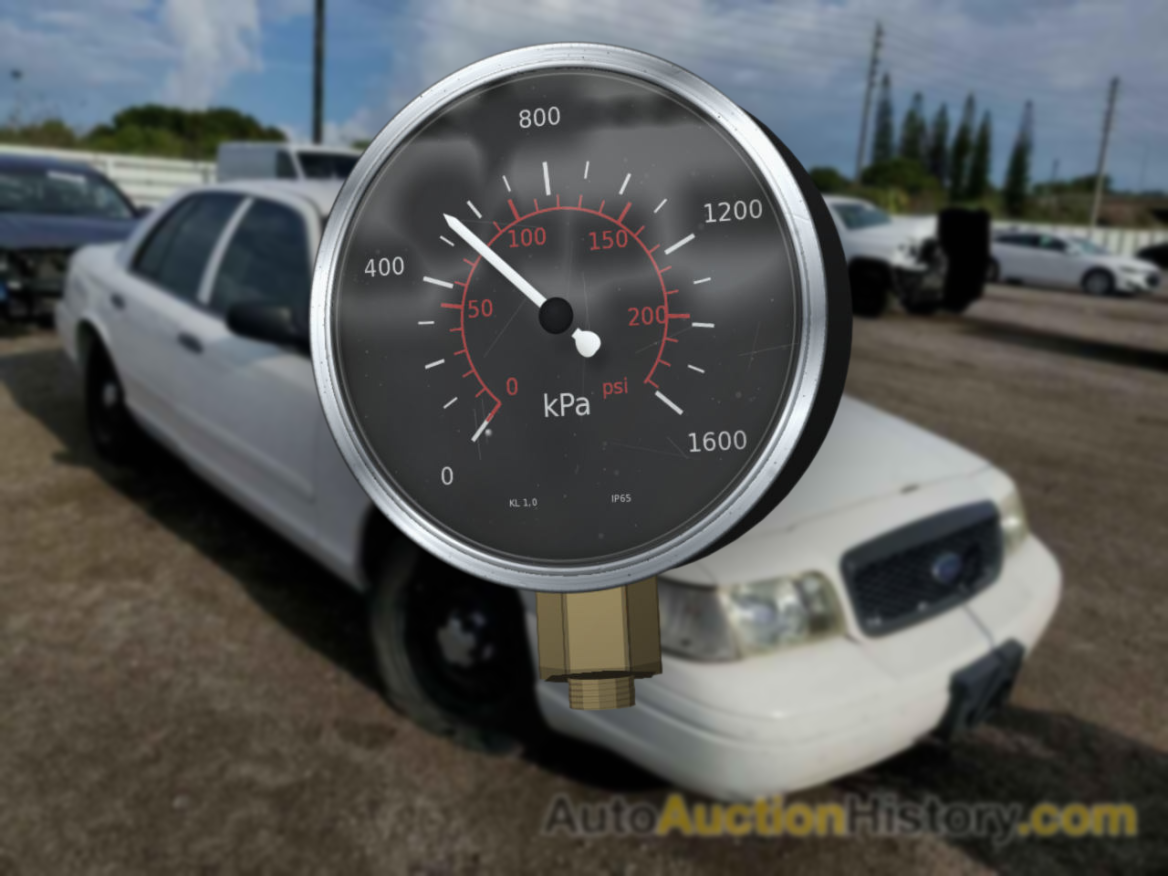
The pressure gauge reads 550 kPa
